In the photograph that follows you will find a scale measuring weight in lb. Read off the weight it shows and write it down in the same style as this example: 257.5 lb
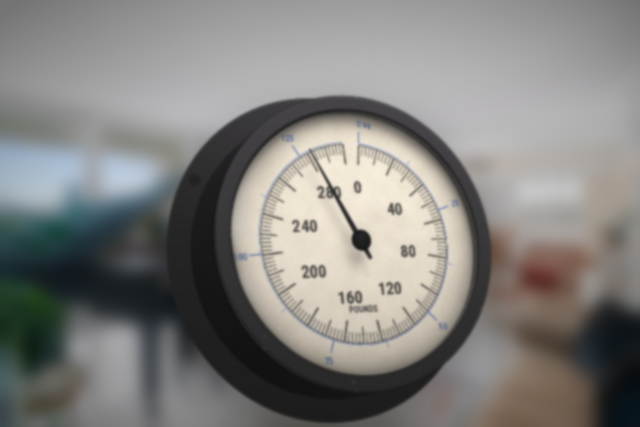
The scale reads 280 lb
